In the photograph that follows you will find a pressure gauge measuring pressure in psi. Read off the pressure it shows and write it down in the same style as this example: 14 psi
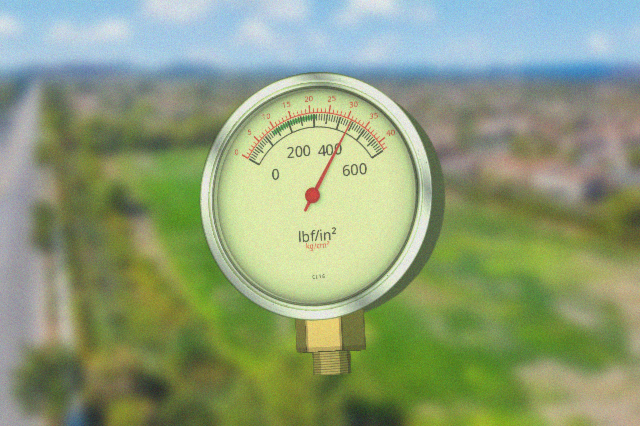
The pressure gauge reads 450 psi
